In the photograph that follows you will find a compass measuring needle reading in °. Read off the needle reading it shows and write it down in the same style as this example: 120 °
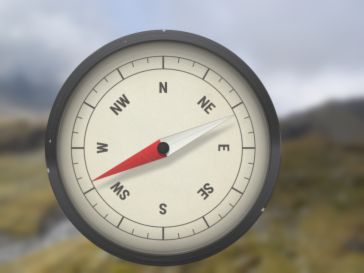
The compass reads 245 °
